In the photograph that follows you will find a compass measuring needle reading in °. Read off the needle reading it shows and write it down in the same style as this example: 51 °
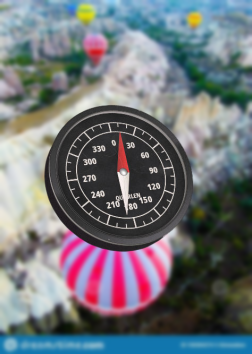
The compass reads 10 °
